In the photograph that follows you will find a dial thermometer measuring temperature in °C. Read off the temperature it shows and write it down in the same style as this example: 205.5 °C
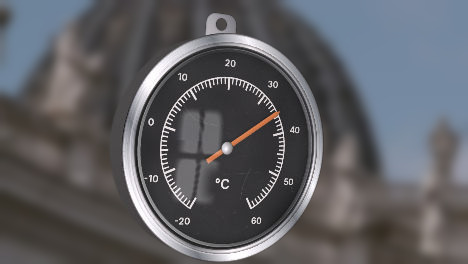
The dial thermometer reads 35 °C
